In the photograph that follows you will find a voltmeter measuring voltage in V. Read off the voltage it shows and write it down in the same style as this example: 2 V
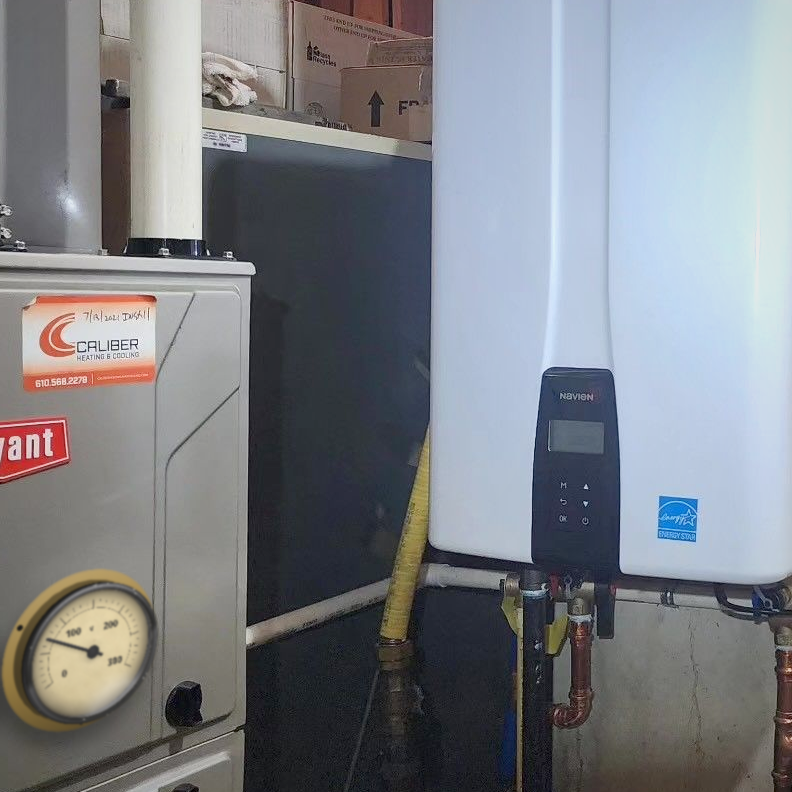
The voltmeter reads 70 V
